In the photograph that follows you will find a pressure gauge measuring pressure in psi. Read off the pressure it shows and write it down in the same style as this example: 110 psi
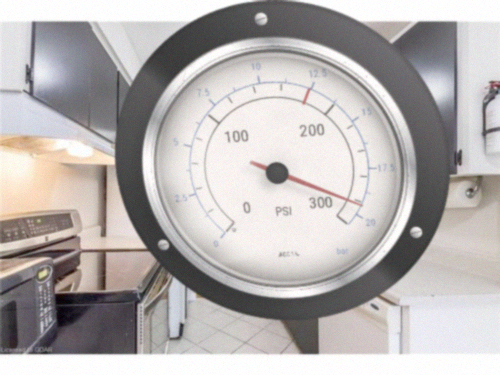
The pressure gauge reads 280 psi
